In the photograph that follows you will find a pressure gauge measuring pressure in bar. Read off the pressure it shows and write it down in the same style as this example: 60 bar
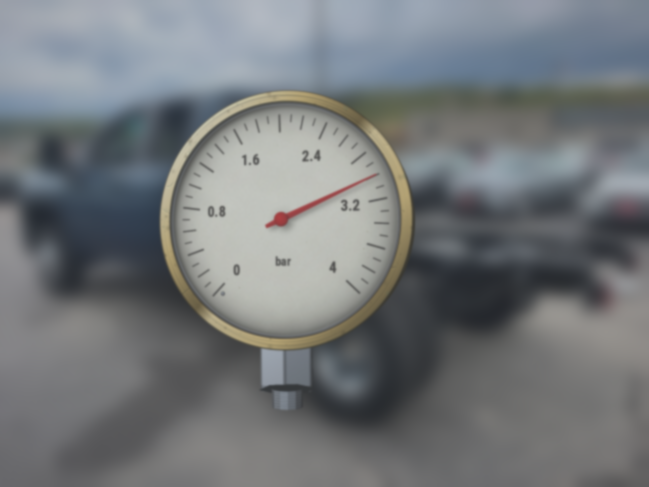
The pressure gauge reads 3 bar
